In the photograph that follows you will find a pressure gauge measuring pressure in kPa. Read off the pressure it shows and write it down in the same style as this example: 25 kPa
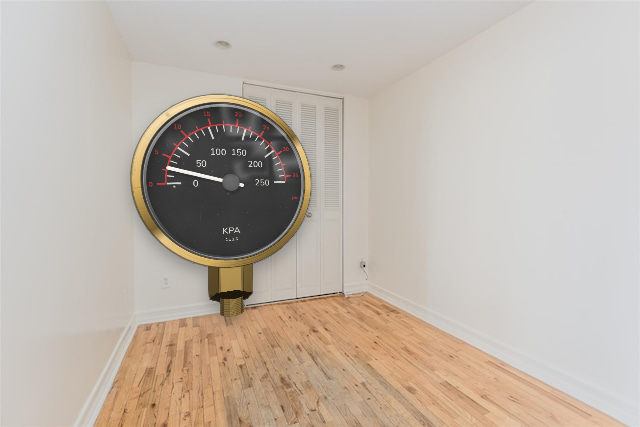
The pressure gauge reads 20 kPa
